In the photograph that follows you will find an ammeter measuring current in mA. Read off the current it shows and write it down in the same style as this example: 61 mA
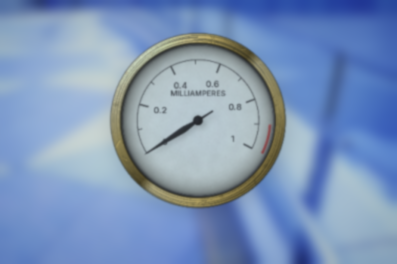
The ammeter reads 0 mA
